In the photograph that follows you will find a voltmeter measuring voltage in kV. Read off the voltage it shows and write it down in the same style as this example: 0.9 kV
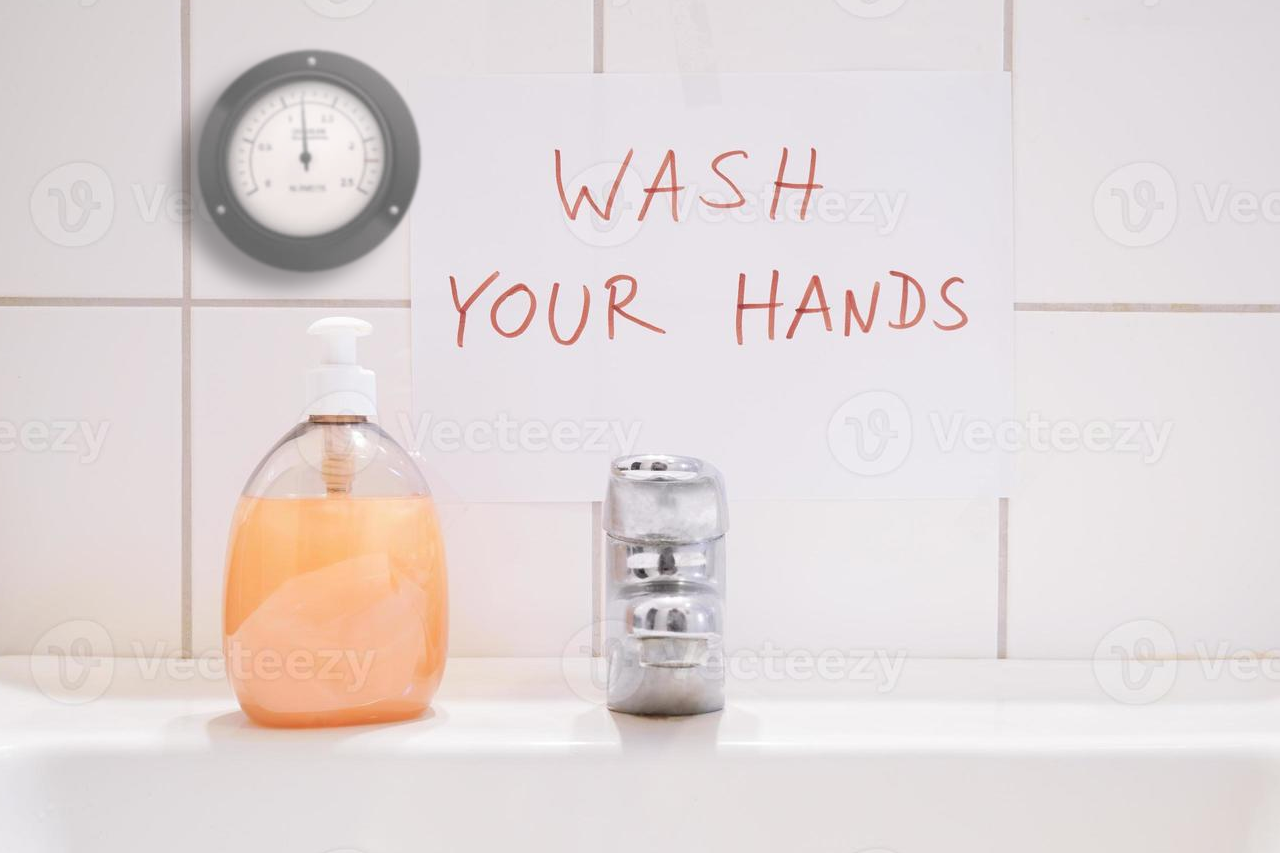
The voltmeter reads 1.2 kV
